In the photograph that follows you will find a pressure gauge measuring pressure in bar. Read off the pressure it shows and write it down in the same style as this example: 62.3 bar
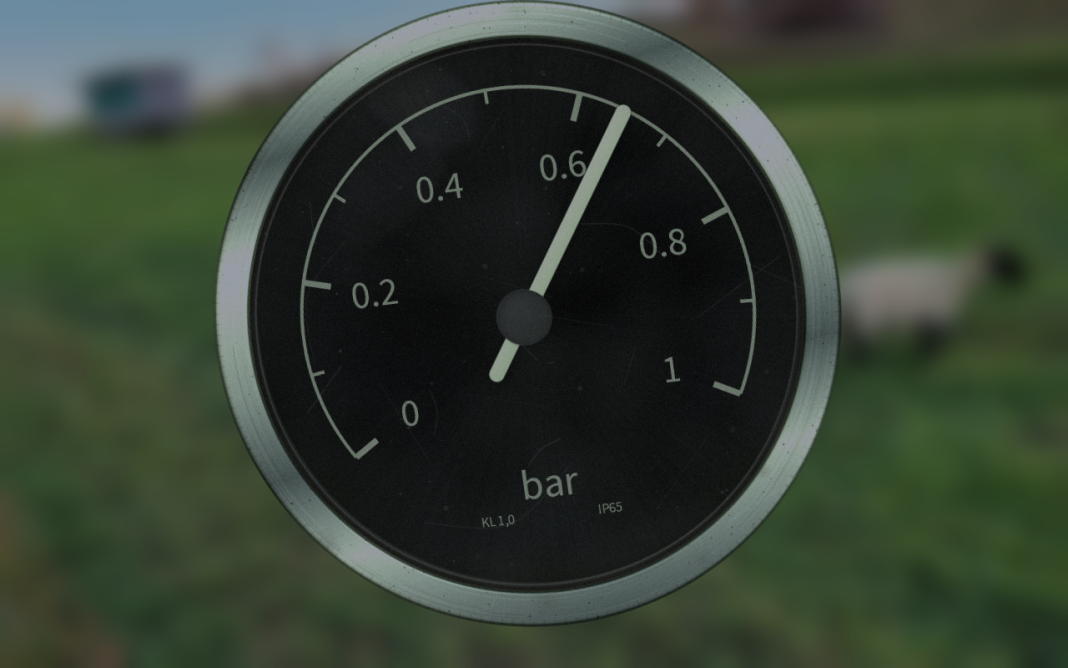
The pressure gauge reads 0.65 bar
